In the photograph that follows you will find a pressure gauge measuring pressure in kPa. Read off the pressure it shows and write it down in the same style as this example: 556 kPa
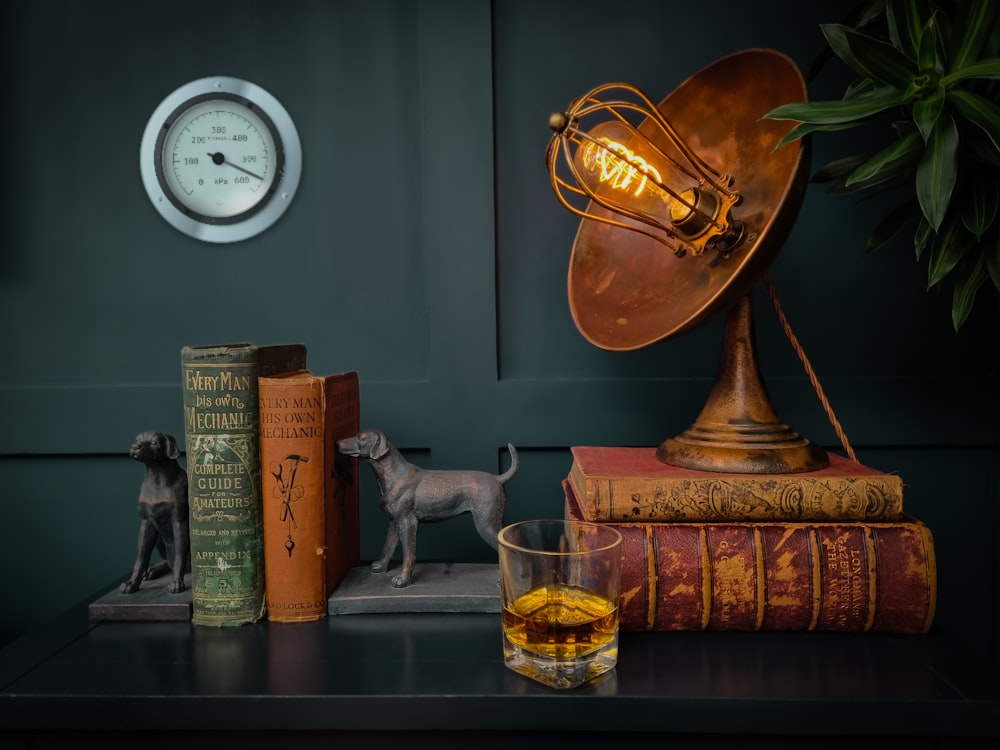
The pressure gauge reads 560 kPa
